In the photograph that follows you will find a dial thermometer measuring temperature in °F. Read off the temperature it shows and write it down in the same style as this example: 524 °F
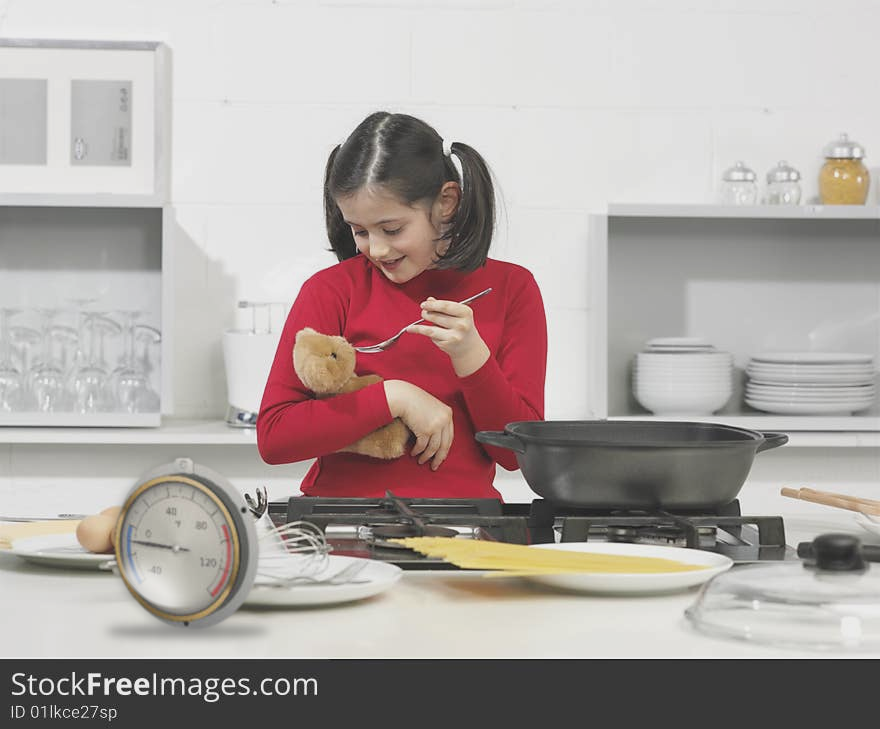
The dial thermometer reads -10 °F
